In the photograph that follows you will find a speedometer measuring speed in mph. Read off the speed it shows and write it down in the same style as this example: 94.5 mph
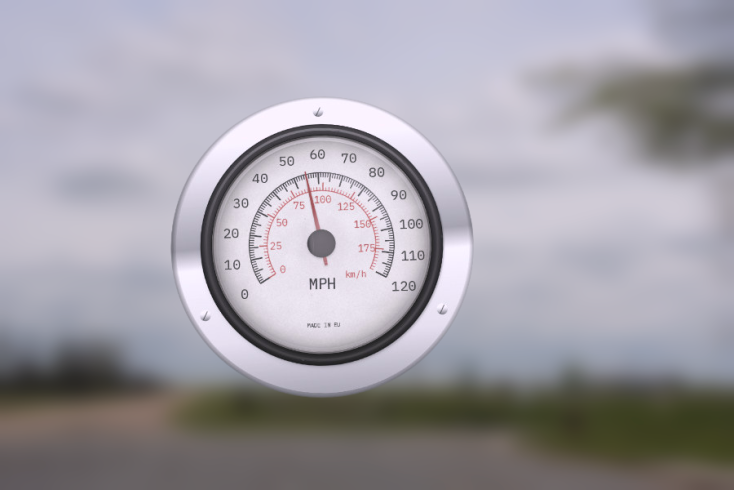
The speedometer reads 55 mph
